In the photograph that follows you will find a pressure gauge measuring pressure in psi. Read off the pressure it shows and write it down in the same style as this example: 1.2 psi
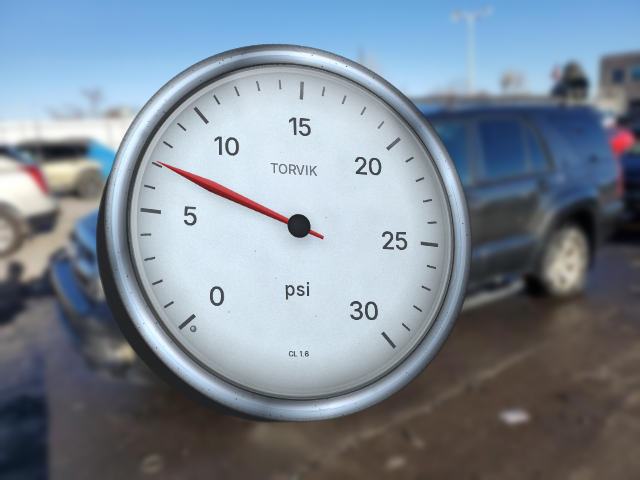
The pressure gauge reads 7 psi
